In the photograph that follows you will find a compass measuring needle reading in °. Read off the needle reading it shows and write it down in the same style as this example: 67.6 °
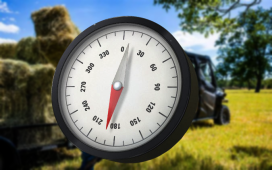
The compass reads 190 °
